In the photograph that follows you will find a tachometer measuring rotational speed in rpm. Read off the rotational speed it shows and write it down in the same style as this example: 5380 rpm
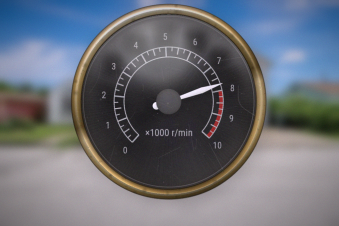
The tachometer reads 7750 rpm
